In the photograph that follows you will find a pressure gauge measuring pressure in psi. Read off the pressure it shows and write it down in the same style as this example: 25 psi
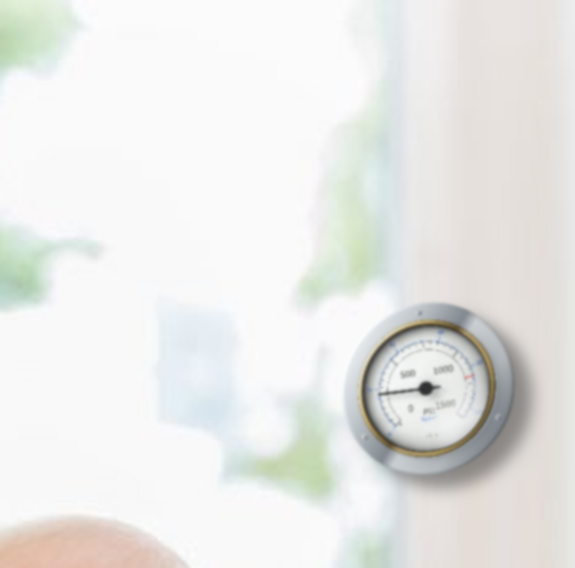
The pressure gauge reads 250 psi
